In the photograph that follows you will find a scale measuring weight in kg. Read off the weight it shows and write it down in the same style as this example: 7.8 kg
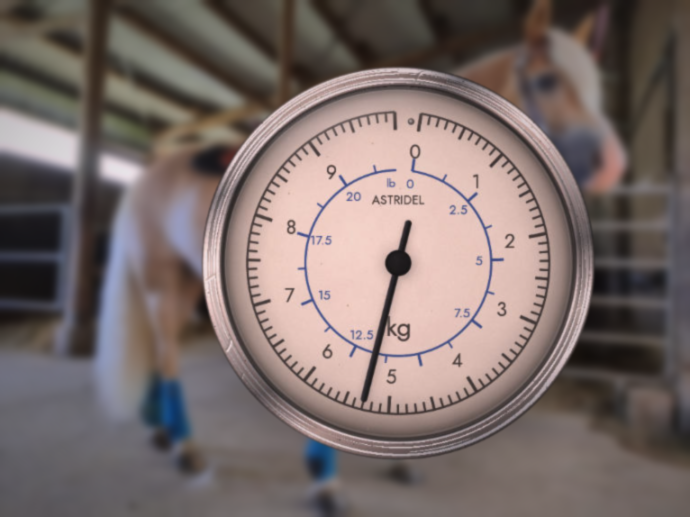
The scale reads 5.3 kg
